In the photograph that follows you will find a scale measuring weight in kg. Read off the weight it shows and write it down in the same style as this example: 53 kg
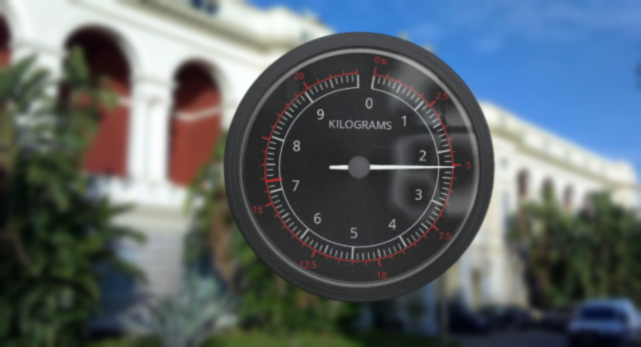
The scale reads 2.3 kg
